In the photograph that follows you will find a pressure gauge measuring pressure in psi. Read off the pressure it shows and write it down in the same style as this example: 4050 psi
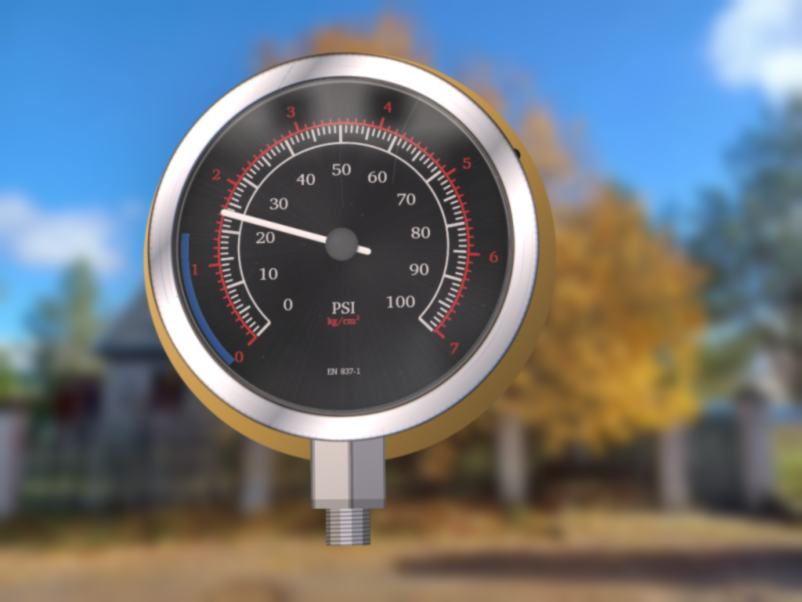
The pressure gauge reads 23 psi
